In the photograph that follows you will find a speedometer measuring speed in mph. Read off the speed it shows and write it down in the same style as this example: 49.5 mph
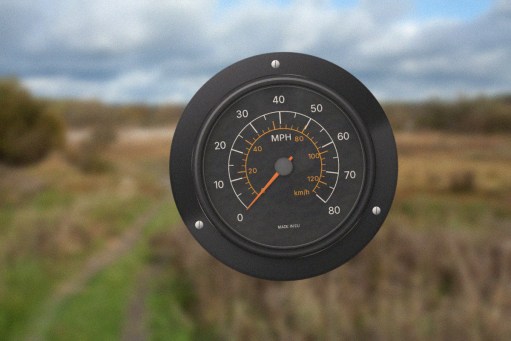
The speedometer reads 0 mph
